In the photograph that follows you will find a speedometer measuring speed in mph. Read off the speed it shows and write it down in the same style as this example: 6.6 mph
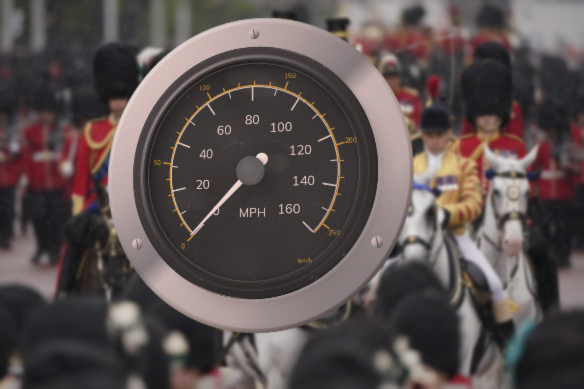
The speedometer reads 0 mph
